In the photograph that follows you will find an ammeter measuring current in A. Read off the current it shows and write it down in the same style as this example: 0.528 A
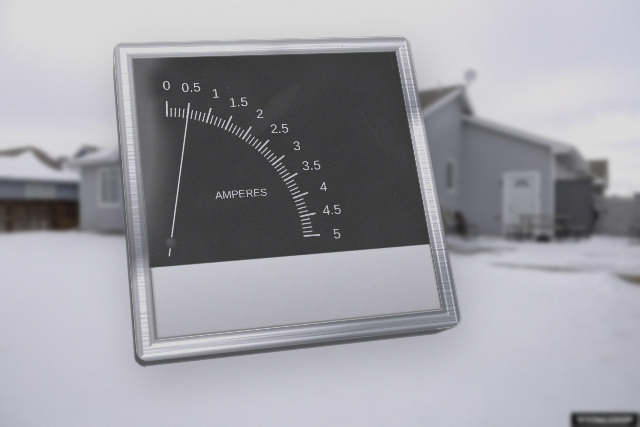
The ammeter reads 0.5 A
